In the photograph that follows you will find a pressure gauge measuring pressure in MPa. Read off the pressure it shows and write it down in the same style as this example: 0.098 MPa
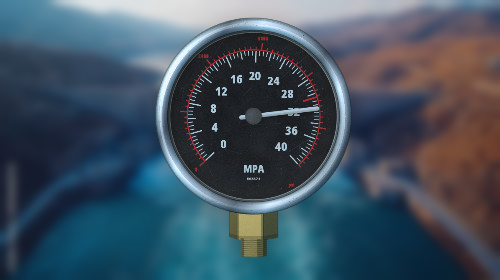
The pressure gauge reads 32 MPa
